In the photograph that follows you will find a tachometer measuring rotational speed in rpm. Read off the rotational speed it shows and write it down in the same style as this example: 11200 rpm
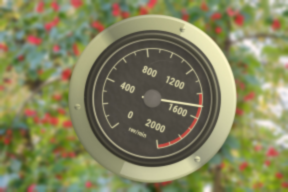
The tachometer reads 1500 rpm
